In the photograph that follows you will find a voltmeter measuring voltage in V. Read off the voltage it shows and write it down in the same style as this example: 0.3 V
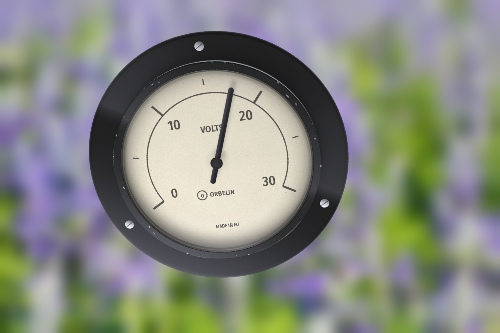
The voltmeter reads 17.5 V
